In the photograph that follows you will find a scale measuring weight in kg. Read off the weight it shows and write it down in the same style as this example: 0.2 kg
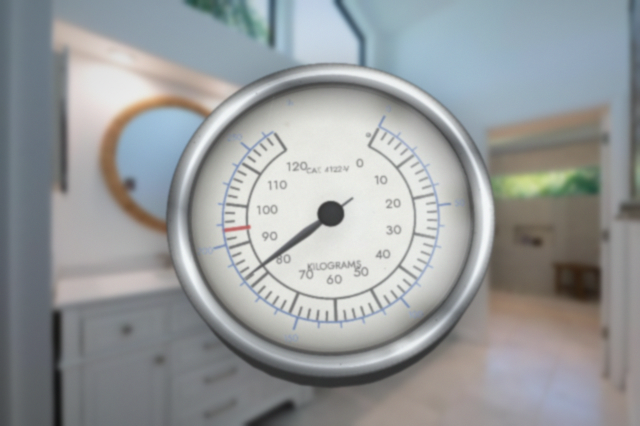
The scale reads 82 kg
